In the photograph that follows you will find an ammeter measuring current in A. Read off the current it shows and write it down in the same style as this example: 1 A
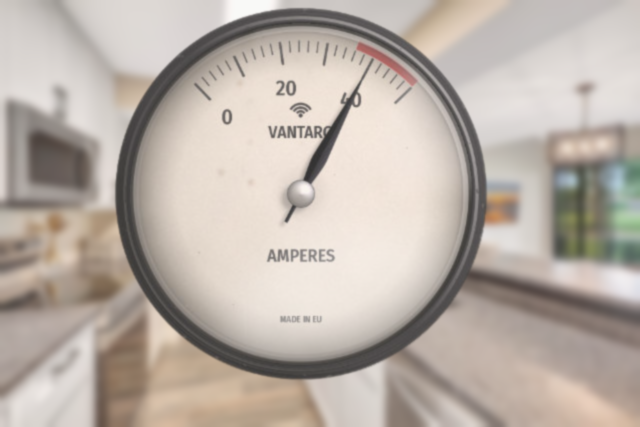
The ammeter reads 40 A
